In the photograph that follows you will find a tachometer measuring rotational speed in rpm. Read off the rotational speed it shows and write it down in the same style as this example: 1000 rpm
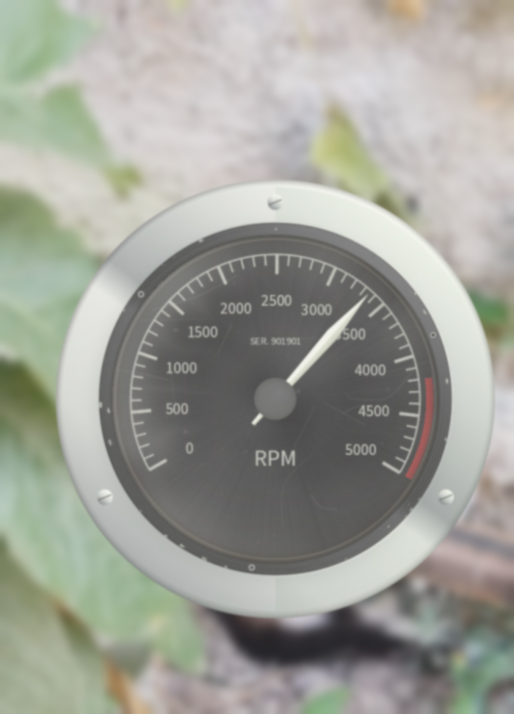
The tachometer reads 3350 rpm
